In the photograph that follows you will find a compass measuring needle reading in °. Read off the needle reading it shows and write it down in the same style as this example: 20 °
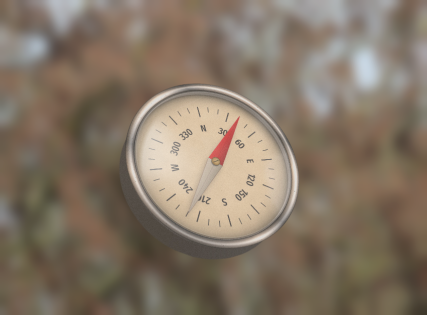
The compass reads 40 °
